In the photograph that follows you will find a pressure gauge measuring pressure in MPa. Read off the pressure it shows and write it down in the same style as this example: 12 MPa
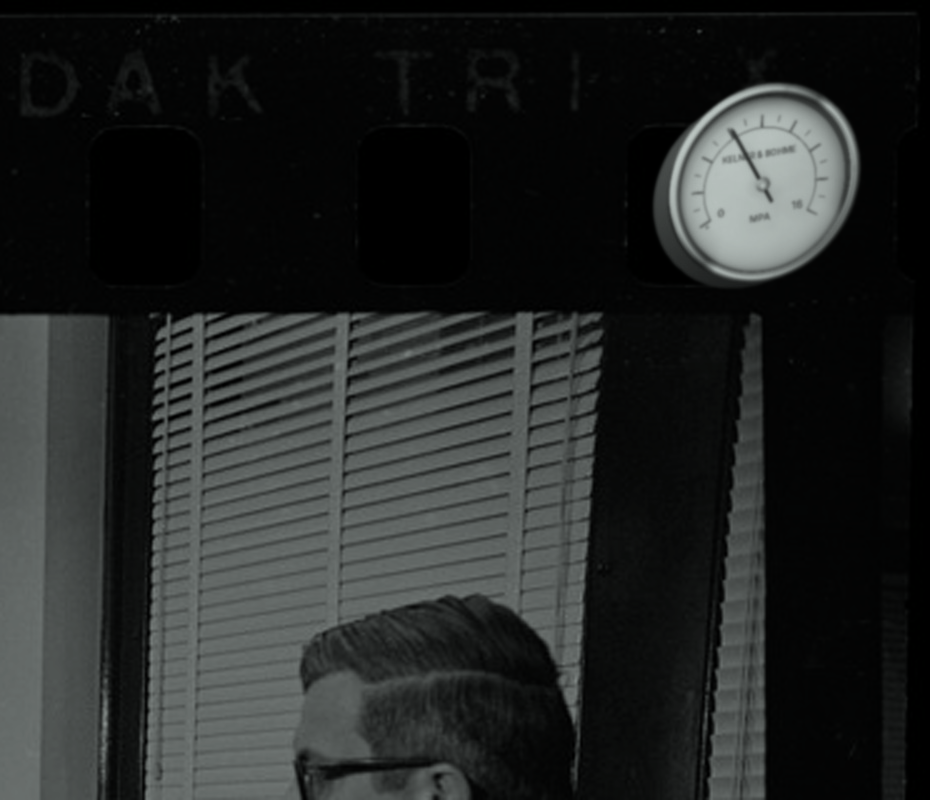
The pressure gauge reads 6 MPa
